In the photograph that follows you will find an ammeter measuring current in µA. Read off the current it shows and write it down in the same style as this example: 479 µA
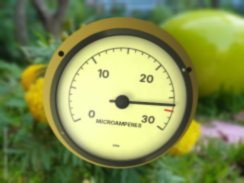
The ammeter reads 26 µA
